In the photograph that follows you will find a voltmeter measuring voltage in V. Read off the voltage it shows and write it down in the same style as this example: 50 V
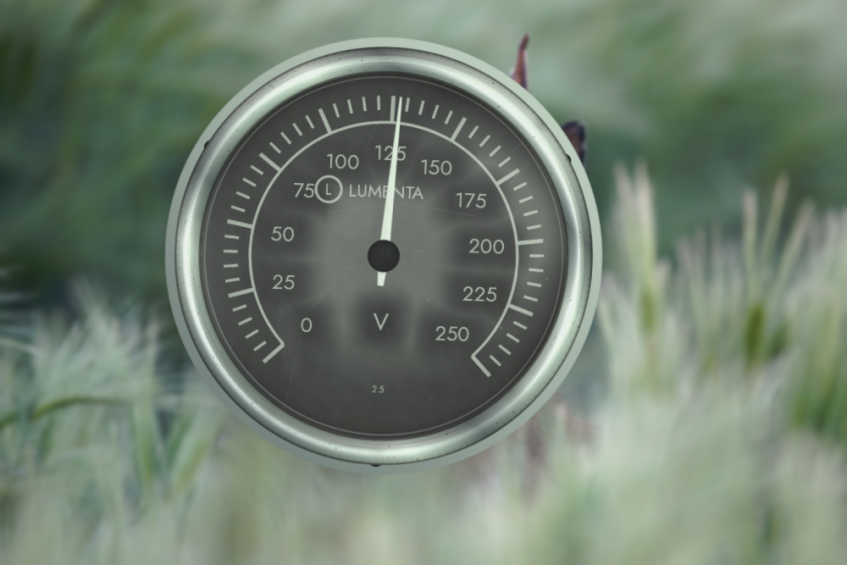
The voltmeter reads 127.5 V
